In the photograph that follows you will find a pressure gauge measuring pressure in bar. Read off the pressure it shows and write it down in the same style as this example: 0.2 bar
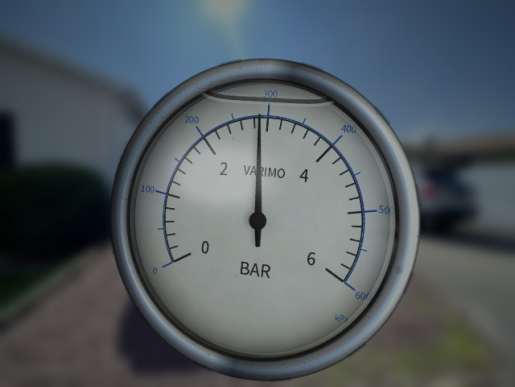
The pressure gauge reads 2.9 bar
